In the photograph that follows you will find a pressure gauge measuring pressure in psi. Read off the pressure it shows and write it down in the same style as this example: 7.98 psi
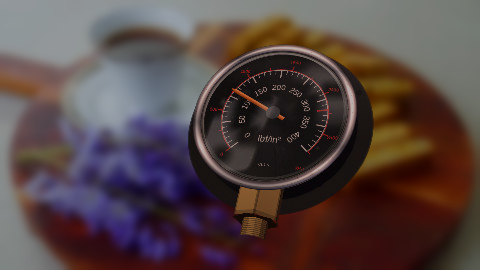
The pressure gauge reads 110 psi
